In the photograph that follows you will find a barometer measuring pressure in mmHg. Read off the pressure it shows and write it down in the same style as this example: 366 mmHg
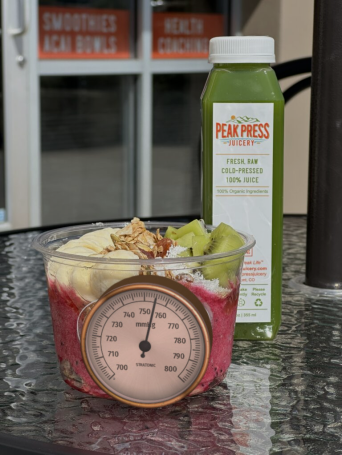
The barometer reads 755 mmHg
